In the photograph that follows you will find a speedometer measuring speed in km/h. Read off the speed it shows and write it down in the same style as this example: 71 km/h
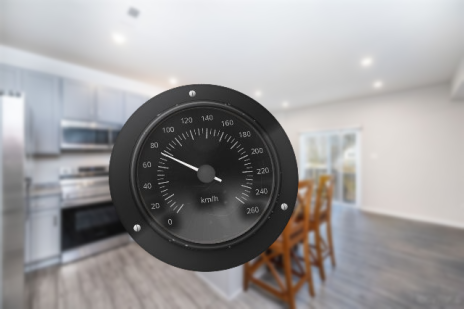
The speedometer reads 75 km/h
